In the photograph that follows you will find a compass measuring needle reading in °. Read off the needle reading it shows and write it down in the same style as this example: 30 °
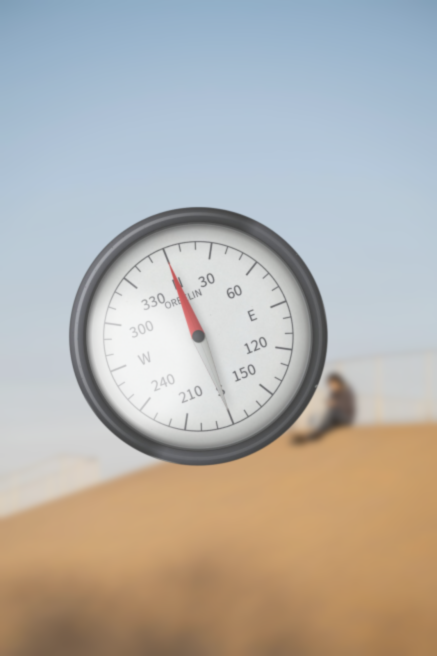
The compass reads 0 °
